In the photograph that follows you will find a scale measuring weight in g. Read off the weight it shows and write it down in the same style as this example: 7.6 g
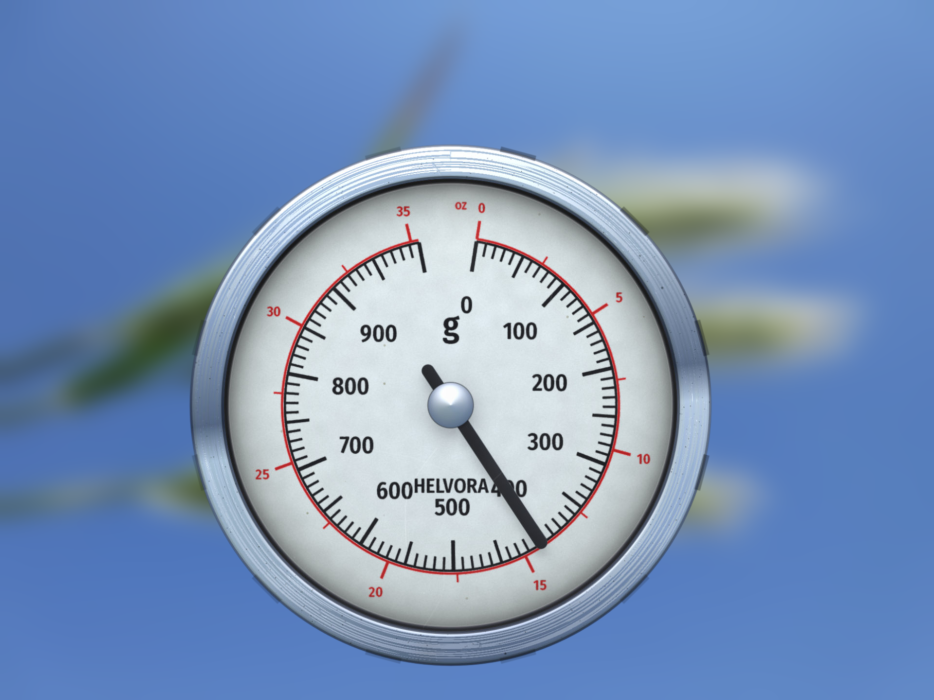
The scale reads 405 g
